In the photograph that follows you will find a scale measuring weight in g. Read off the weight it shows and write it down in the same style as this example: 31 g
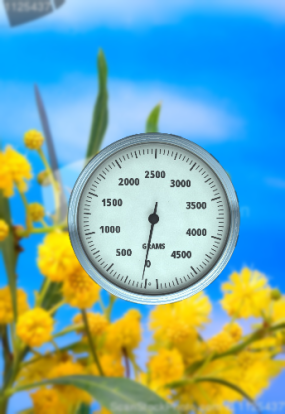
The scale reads 50 g
